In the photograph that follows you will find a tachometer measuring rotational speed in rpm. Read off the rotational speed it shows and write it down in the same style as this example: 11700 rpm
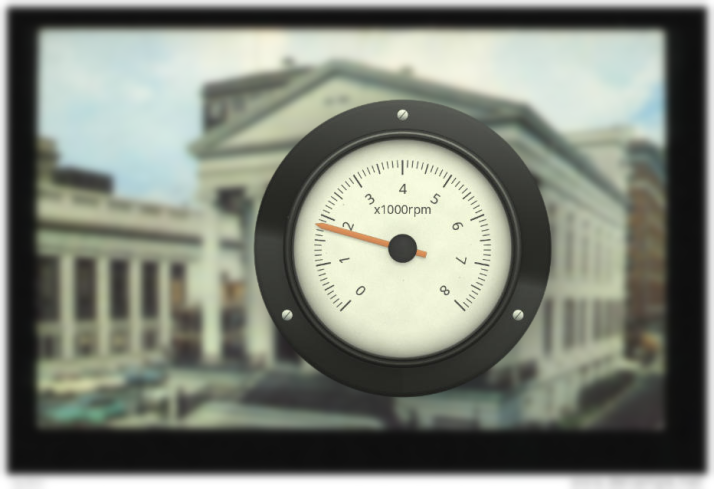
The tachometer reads 1800 rpm
